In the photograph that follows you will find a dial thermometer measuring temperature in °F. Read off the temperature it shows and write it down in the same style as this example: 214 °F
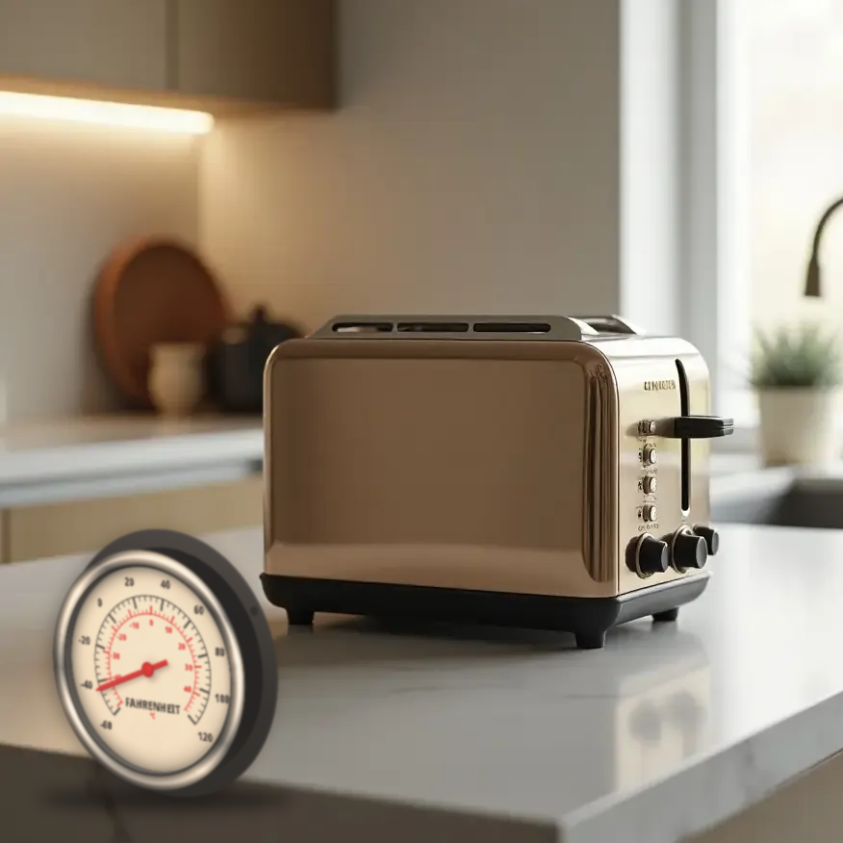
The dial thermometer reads -44 °F
